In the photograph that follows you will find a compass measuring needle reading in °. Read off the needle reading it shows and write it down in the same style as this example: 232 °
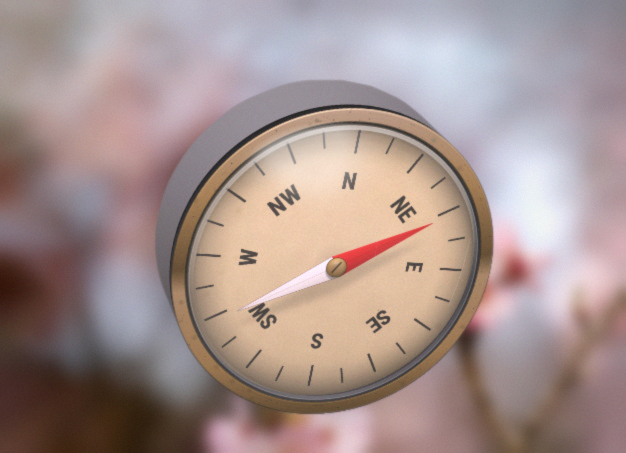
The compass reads 60 °
